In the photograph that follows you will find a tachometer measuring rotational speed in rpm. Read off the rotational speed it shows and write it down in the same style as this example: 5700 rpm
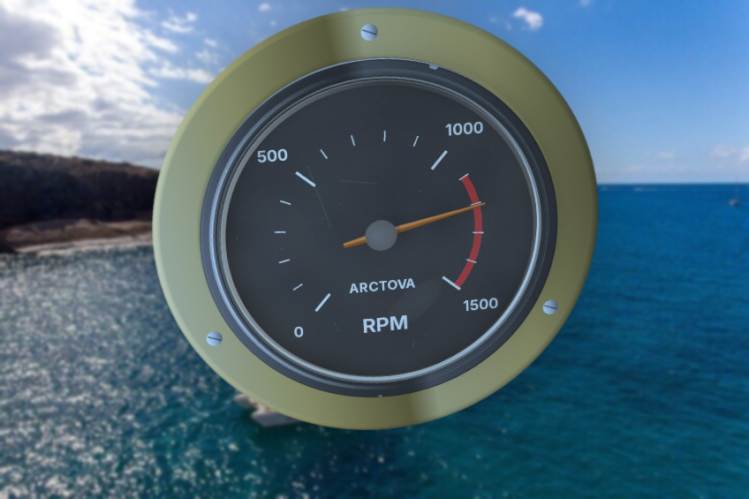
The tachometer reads 1200 rpm
